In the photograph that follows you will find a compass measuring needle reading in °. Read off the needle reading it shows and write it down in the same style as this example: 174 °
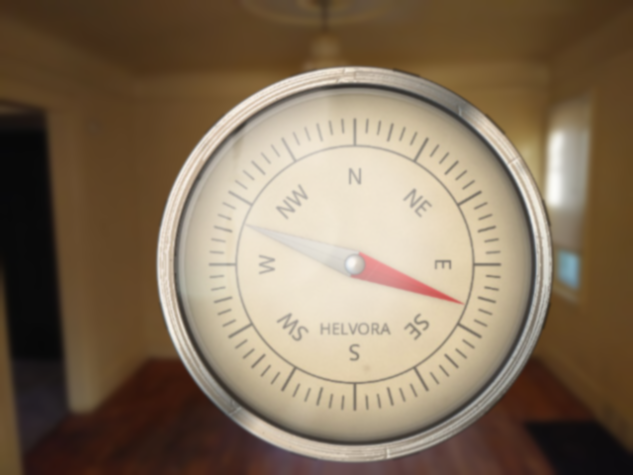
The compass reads 110 °
